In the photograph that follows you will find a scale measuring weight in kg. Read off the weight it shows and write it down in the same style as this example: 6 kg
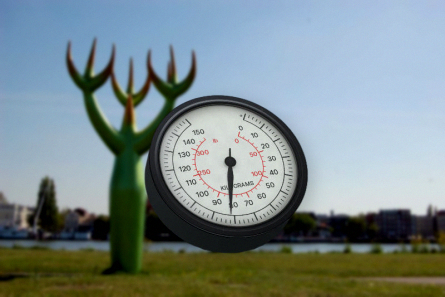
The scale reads 82 kg
